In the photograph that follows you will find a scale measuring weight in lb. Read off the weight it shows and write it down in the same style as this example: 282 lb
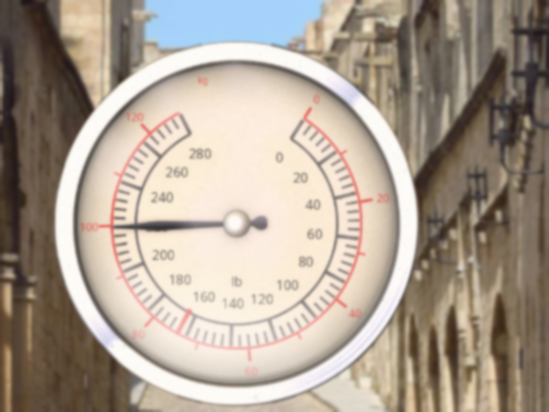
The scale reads 220 lb
